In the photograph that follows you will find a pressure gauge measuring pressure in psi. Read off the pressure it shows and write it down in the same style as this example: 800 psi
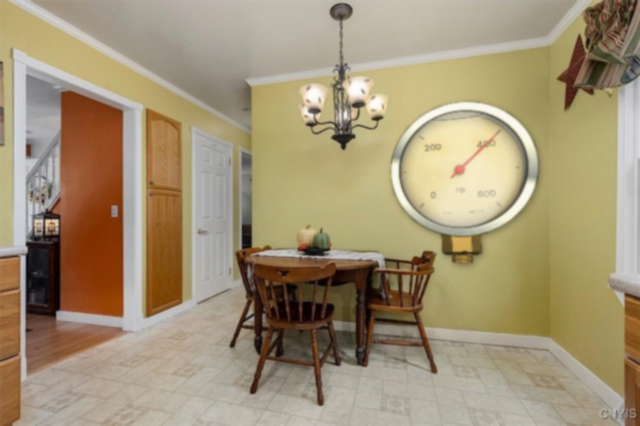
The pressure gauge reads 400 psi
